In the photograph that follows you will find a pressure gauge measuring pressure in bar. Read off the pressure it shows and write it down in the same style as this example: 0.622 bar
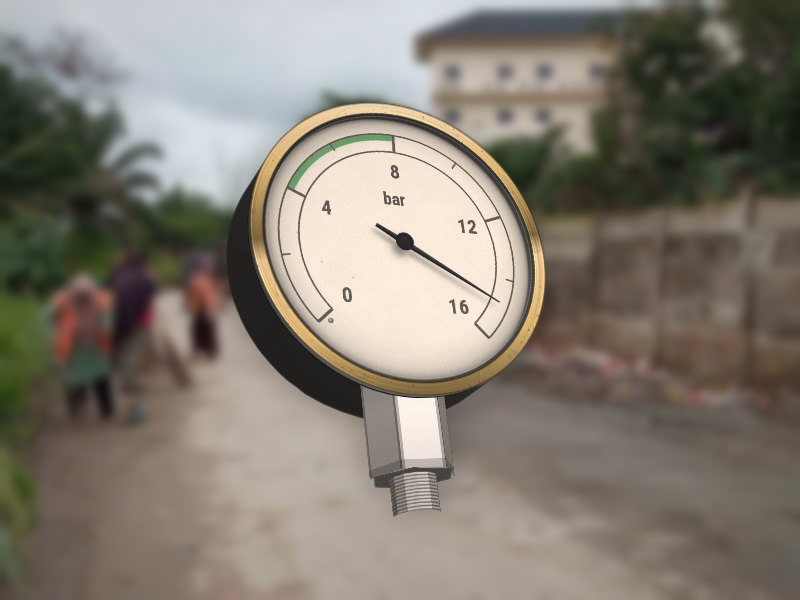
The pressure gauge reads 15 bar
